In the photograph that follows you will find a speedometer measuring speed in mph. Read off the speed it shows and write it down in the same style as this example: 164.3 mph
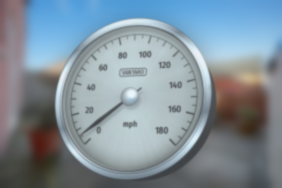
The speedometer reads 5 mph
